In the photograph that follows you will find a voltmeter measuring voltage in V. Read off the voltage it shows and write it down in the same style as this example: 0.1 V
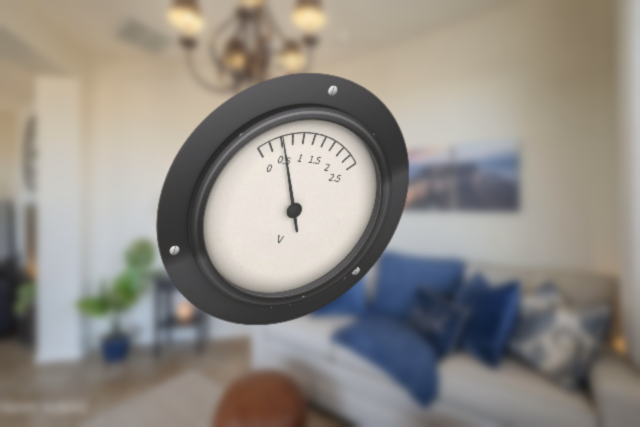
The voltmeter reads 0.5 V
